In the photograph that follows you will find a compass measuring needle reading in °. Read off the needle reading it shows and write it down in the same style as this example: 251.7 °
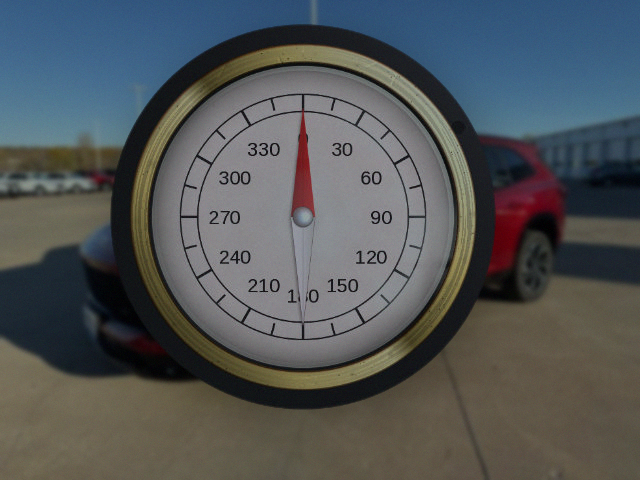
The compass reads 0 °
